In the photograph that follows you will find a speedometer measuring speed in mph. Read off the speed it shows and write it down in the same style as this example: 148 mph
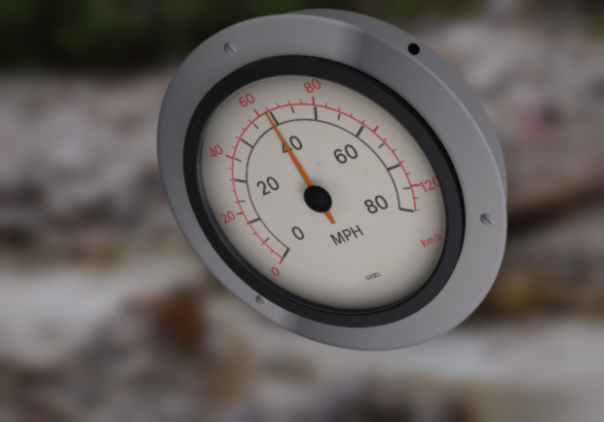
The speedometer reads 40 mph
